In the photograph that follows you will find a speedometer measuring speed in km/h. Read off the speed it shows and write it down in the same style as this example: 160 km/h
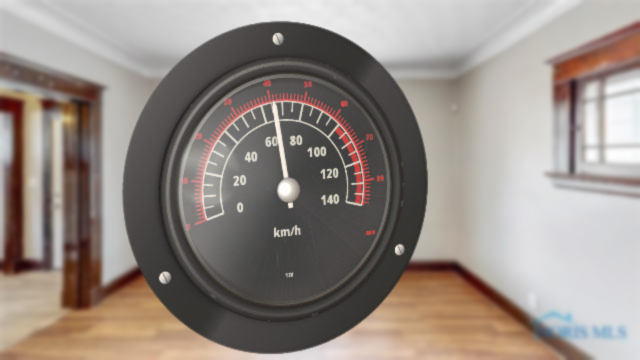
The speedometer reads 65 km/h
